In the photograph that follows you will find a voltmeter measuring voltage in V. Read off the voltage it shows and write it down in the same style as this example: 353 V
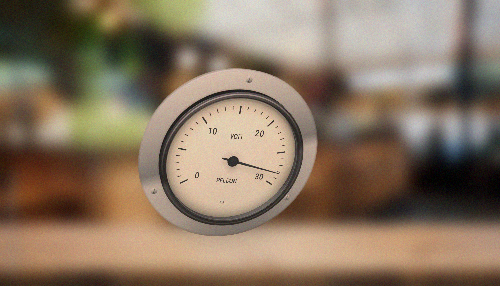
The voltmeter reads 28 V
